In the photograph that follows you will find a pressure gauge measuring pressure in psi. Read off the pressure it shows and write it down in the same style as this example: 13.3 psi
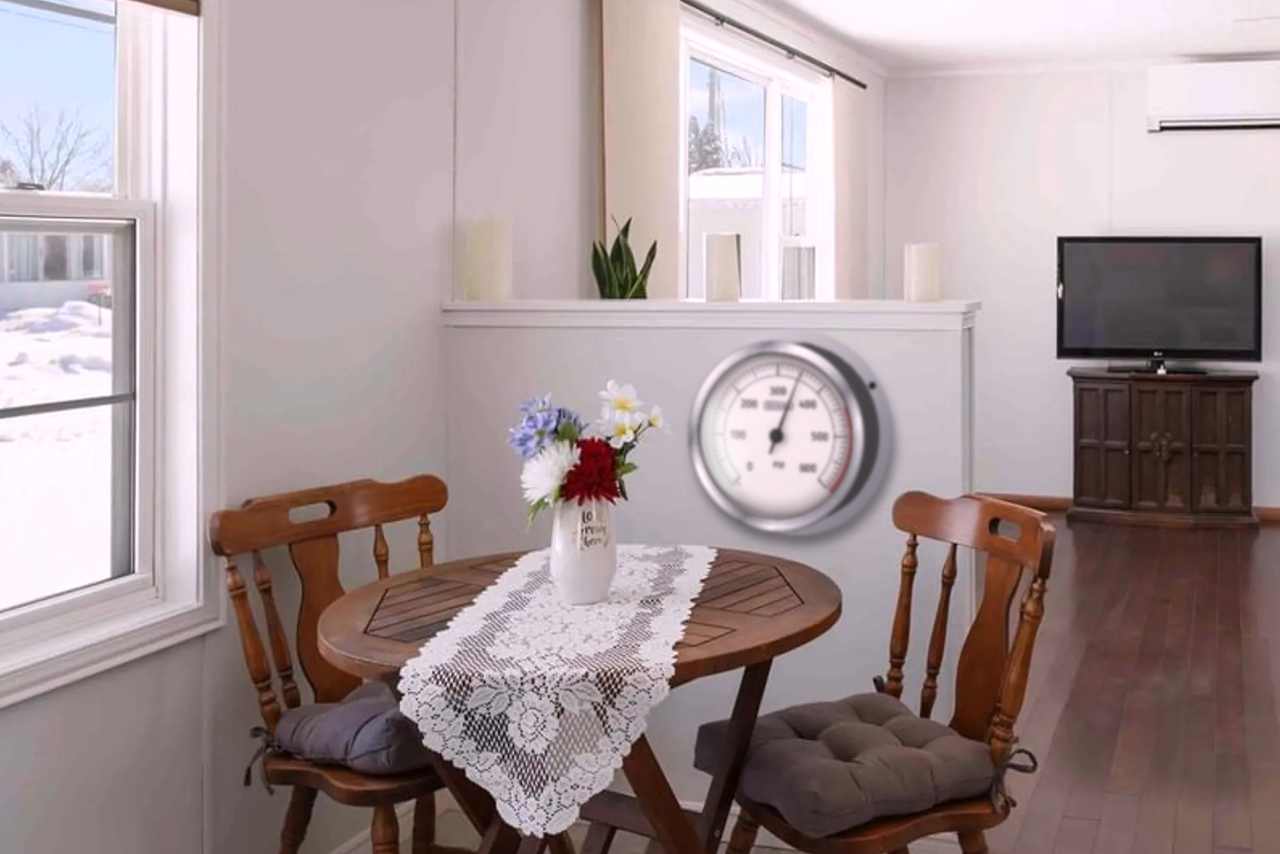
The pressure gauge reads 350 psi
